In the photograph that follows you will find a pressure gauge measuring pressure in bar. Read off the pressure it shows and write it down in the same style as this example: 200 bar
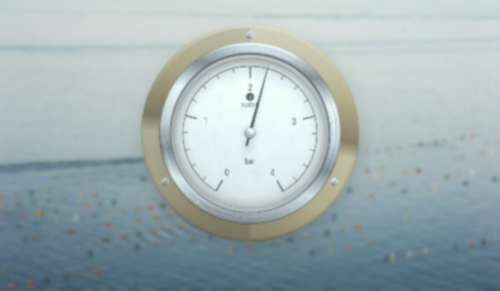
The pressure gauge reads 2.2 bar
